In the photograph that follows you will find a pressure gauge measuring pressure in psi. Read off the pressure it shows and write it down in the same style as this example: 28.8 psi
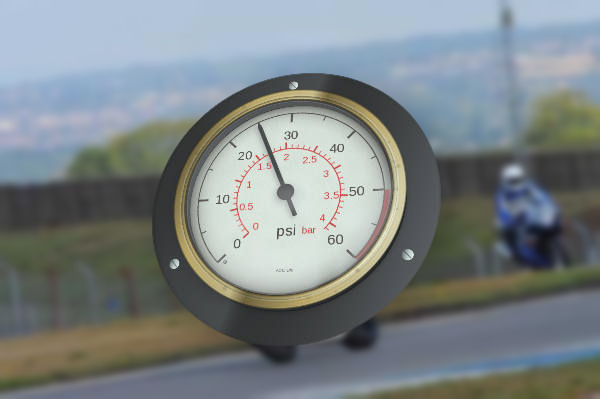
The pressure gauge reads 25 psi
